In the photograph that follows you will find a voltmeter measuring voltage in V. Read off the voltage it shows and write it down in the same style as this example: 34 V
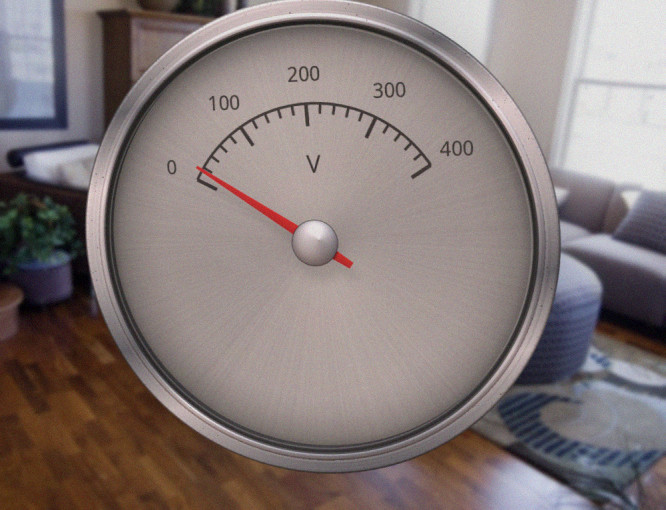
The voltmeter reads 20 V
